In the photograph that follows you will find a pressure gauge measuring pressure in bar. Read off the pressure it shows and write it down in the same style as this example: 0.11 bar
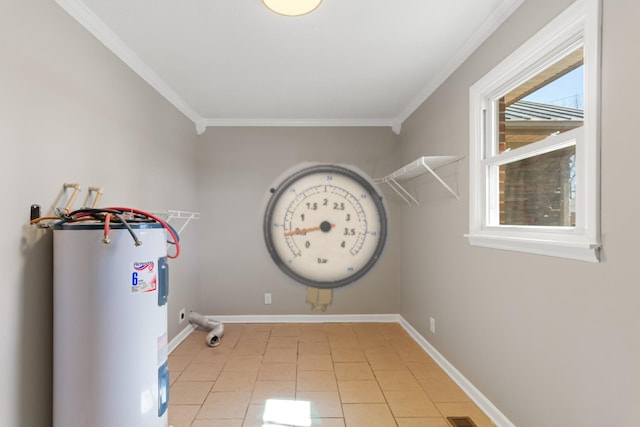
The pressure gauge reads 0.5 bar
